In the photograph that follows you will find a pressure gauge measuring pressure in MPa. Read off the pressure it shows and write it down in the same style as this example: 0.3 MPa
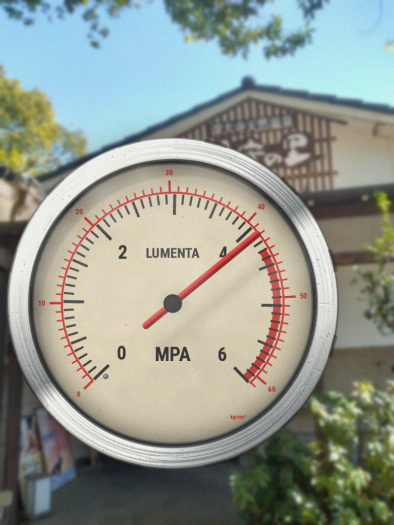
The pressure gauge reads 4.1 MPa
